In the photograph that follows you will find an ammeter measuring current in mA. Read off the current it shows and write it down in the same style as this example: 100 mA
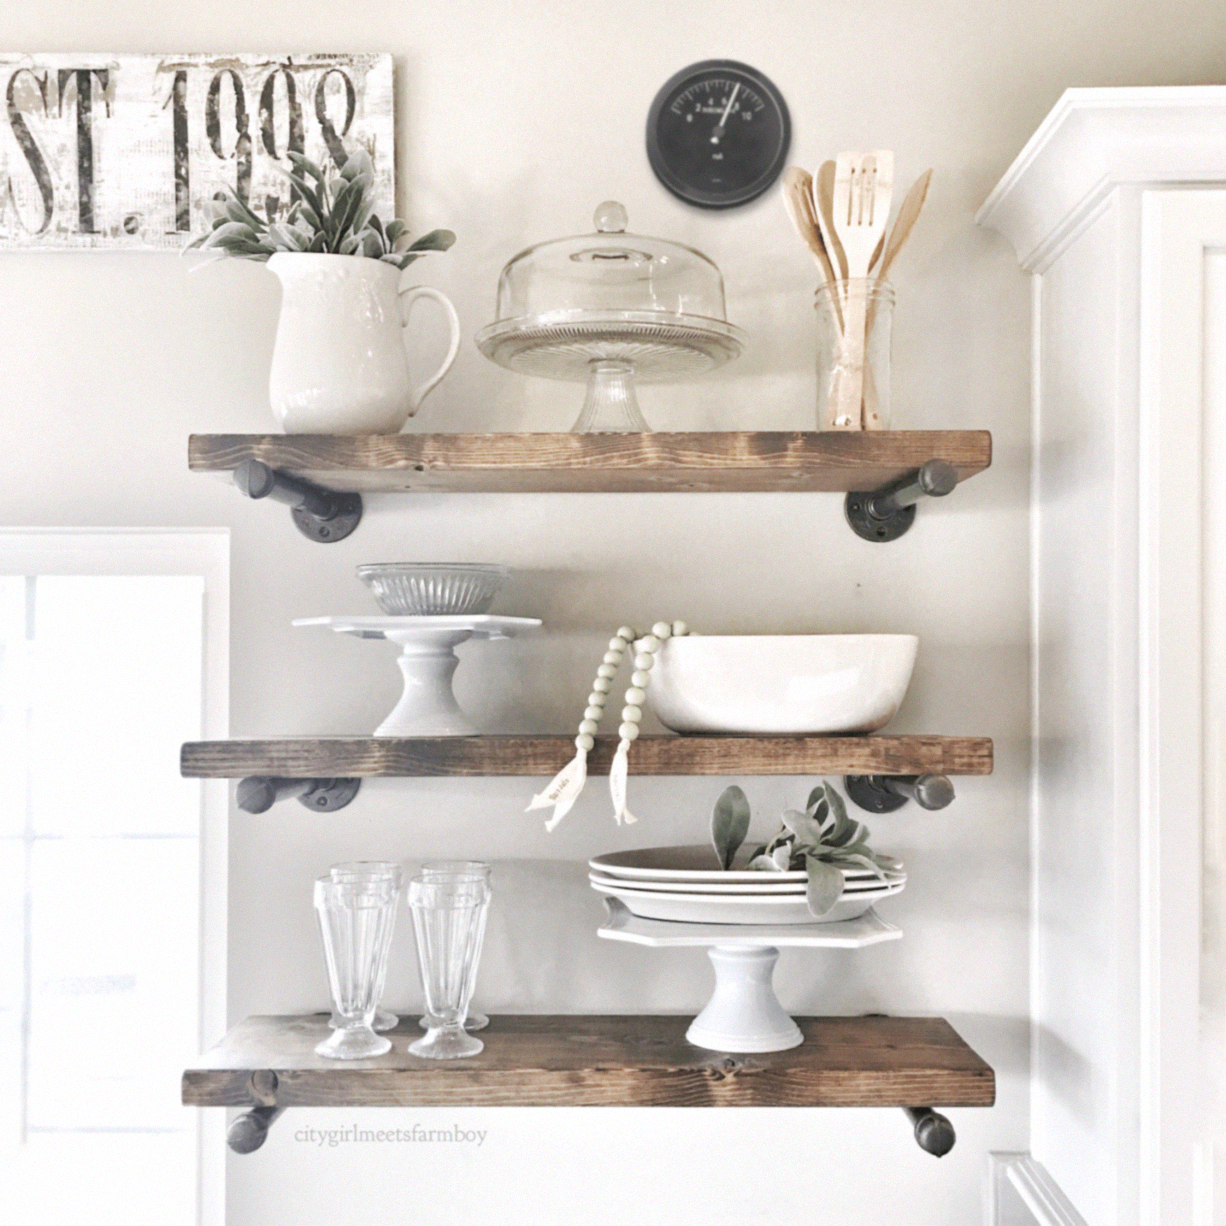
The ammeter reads 7 mA
